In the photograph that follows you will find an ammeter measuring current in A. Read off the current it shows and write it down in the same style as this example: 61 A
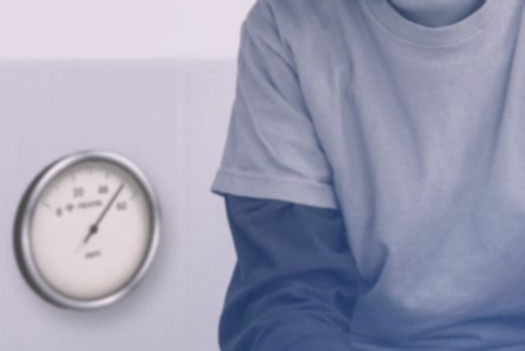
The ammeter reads 50 A
